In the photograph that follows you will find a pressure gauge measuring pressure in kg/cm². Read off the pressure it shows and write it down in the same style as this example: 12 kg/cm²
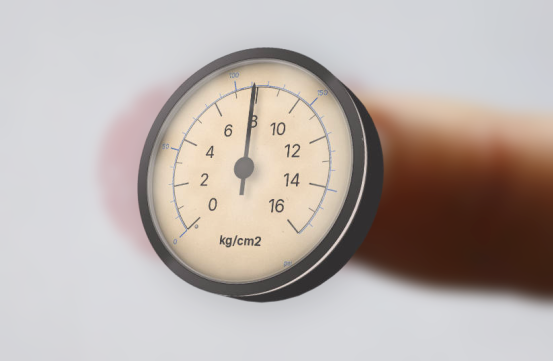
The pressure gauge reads 8 kg/cm²
